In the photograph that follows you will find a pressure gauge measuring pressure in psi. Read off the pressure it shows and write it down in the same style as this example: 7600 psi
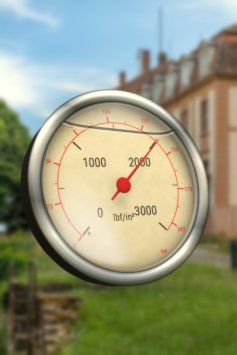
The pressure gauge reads 2000 psi
